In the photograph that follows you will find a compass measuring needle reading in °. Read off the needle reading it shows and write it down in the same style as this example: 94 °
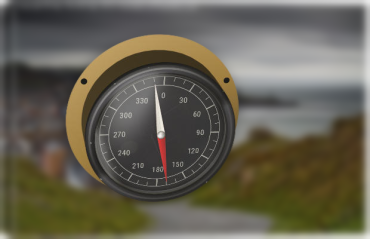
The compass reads 170 °
